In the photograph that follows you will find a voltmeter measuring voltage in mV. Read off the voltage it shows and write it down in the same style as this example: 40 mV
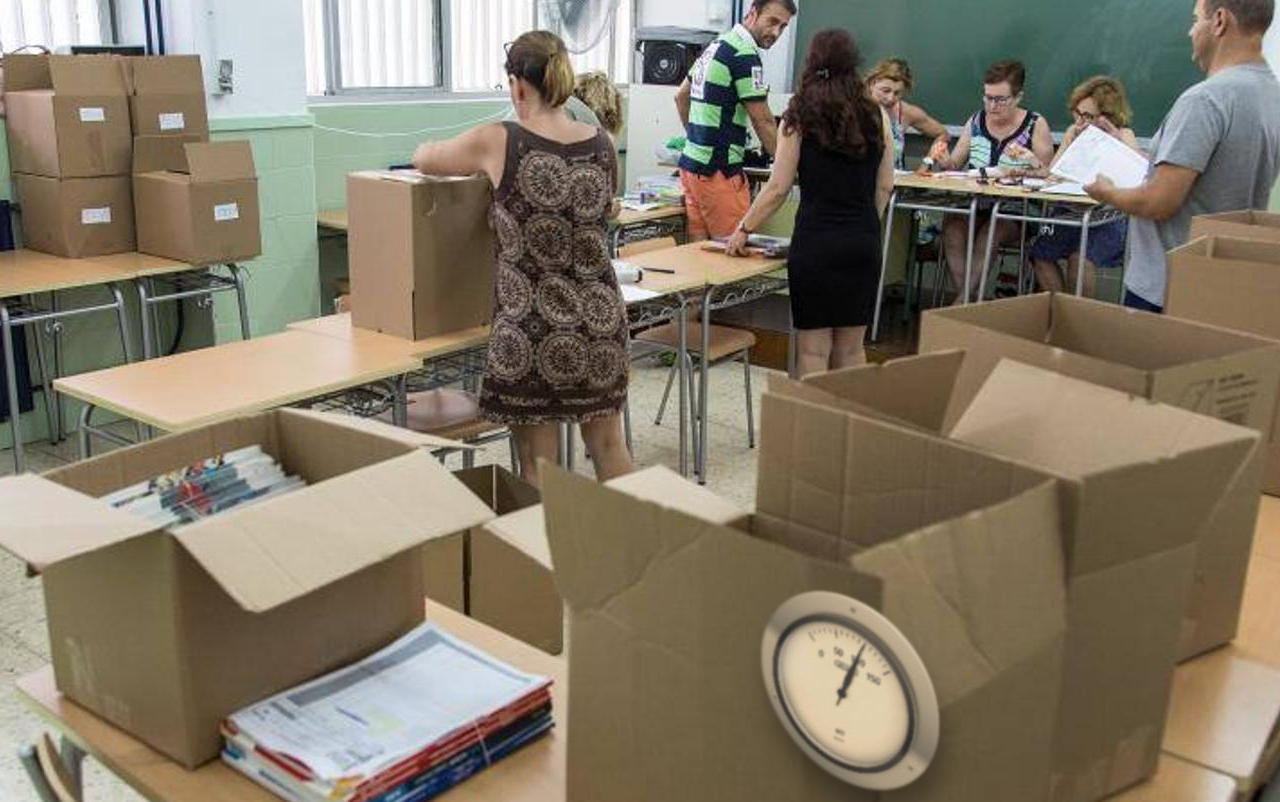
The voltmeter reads 100 mV
